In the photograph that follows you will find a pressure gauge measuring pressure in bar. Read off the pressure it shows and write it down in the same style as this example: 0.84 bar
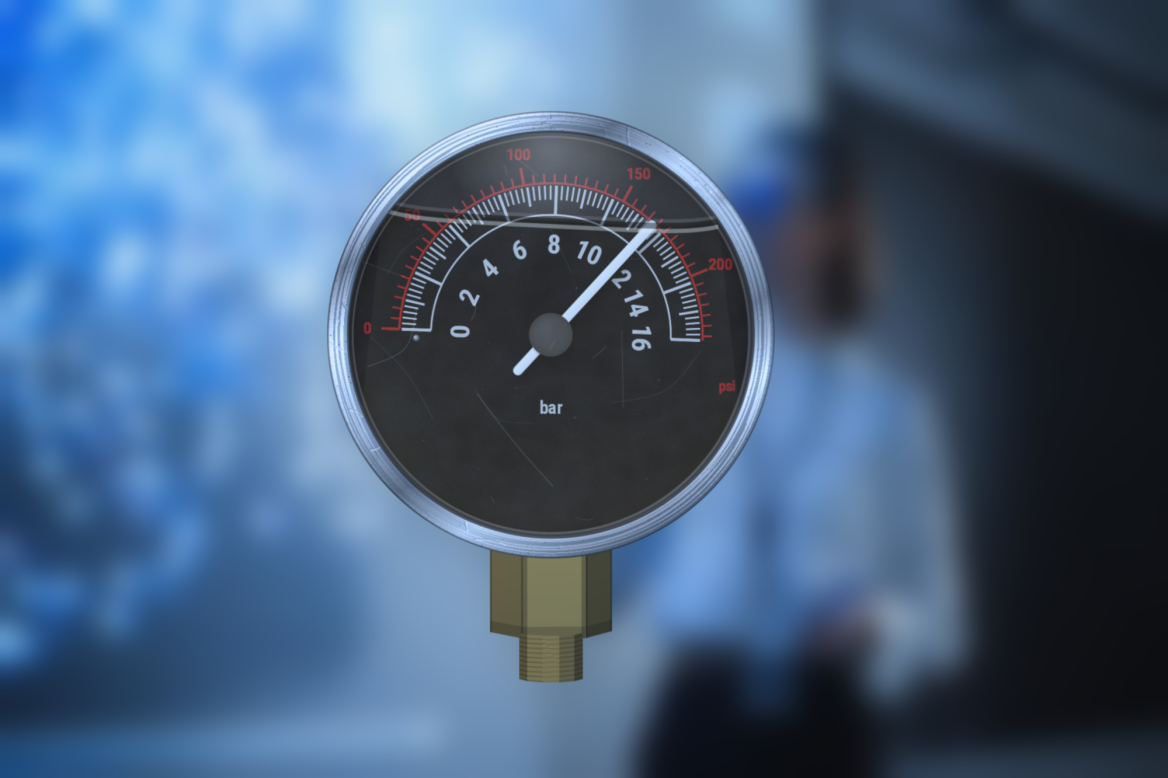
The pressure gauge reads 11.6 bar
